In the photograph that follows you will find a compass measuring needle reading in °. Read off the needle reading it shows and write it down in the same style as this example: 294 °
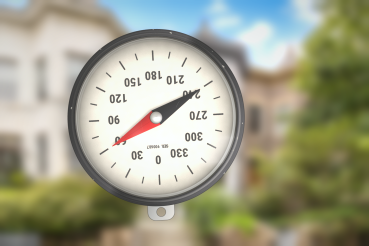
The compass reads 60 °
